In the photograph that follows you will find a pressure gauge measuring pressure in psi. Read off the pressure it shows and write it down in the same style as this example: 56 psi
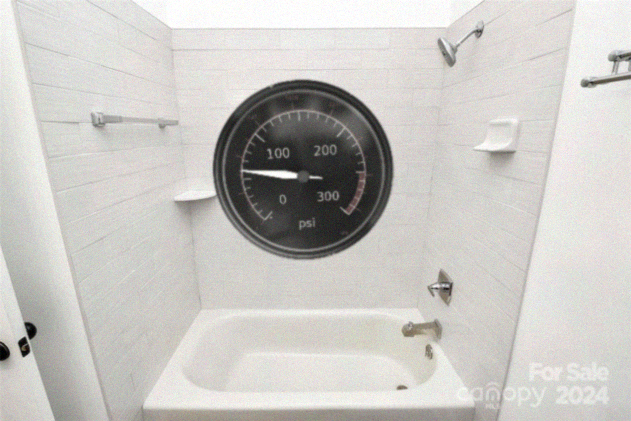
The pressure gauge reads 60 psi
